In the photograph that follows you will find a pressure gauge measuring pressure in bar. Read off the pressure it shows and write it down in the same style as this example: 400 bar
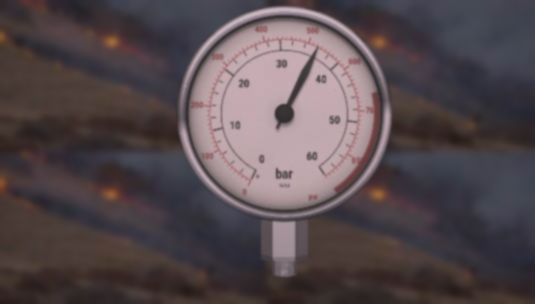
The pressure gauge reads 36 bar
